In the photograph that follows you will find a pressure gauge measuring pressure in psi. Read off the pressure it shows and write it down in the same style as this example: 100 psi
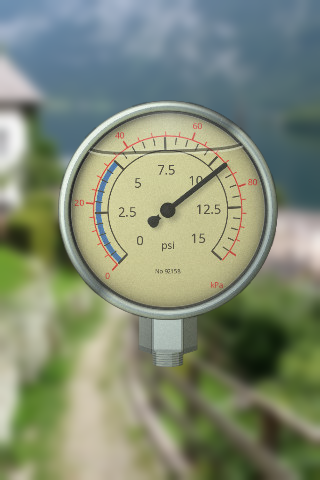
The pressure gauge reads 10.5 psi
